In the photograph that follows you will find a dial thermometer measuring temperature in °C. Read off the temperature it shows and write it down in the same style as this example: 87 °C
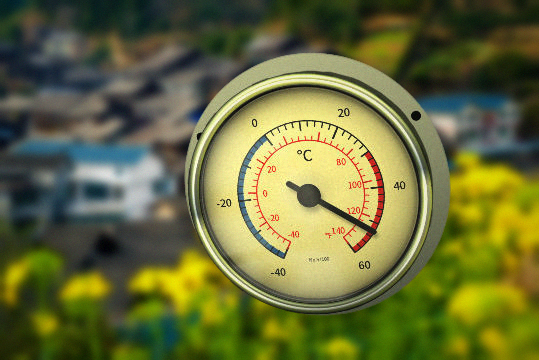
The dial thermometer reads 52 °C
